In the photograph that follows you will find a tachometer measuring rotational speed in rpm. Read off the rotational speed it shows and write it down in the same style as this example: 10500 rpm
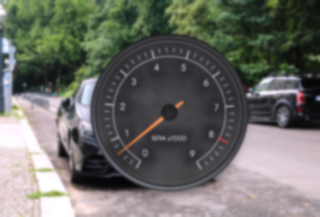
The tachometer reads 600 rpm
